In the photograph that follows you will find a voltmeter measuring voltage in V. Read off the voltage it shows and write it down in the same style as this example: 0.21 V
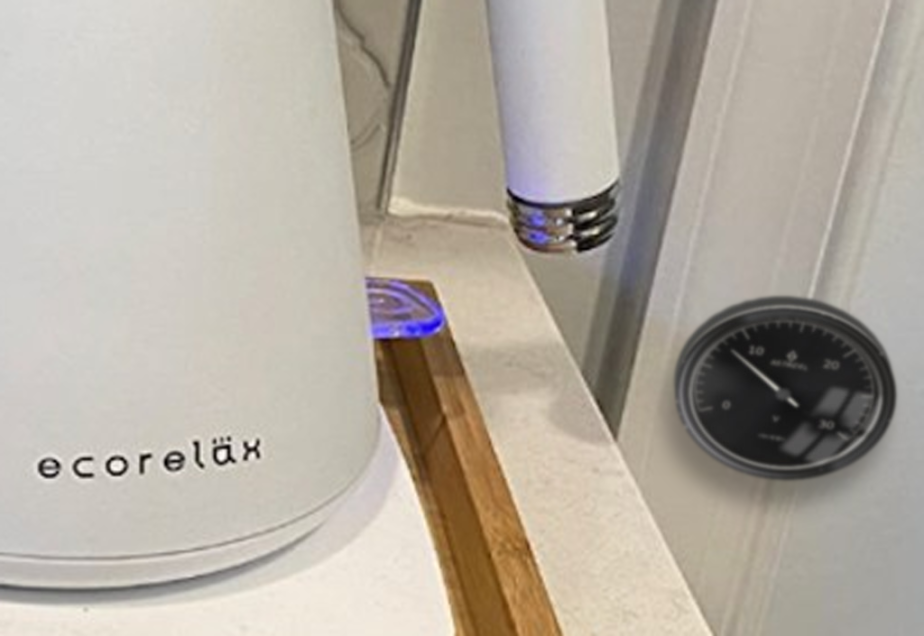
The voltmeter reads 8 V
